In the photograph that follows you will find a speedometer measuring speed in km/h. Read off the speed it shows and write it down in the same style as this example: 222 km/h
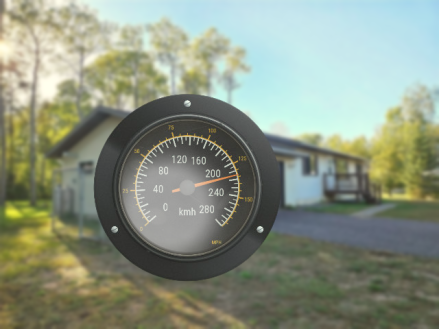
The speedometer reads 215 km/h
